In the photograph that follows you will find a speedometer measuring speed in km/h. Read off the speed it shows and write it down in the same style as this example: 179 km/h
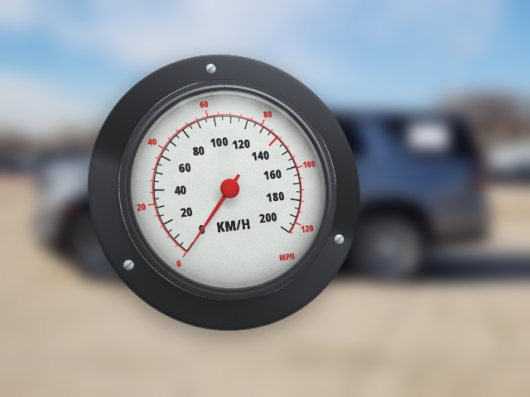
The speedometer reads 0 km/h
